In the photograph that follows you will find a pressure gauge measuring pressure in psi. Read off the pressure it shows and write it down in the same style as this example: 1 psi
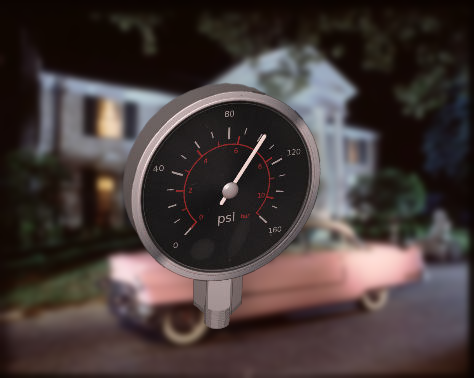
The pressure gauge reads 100 psi
